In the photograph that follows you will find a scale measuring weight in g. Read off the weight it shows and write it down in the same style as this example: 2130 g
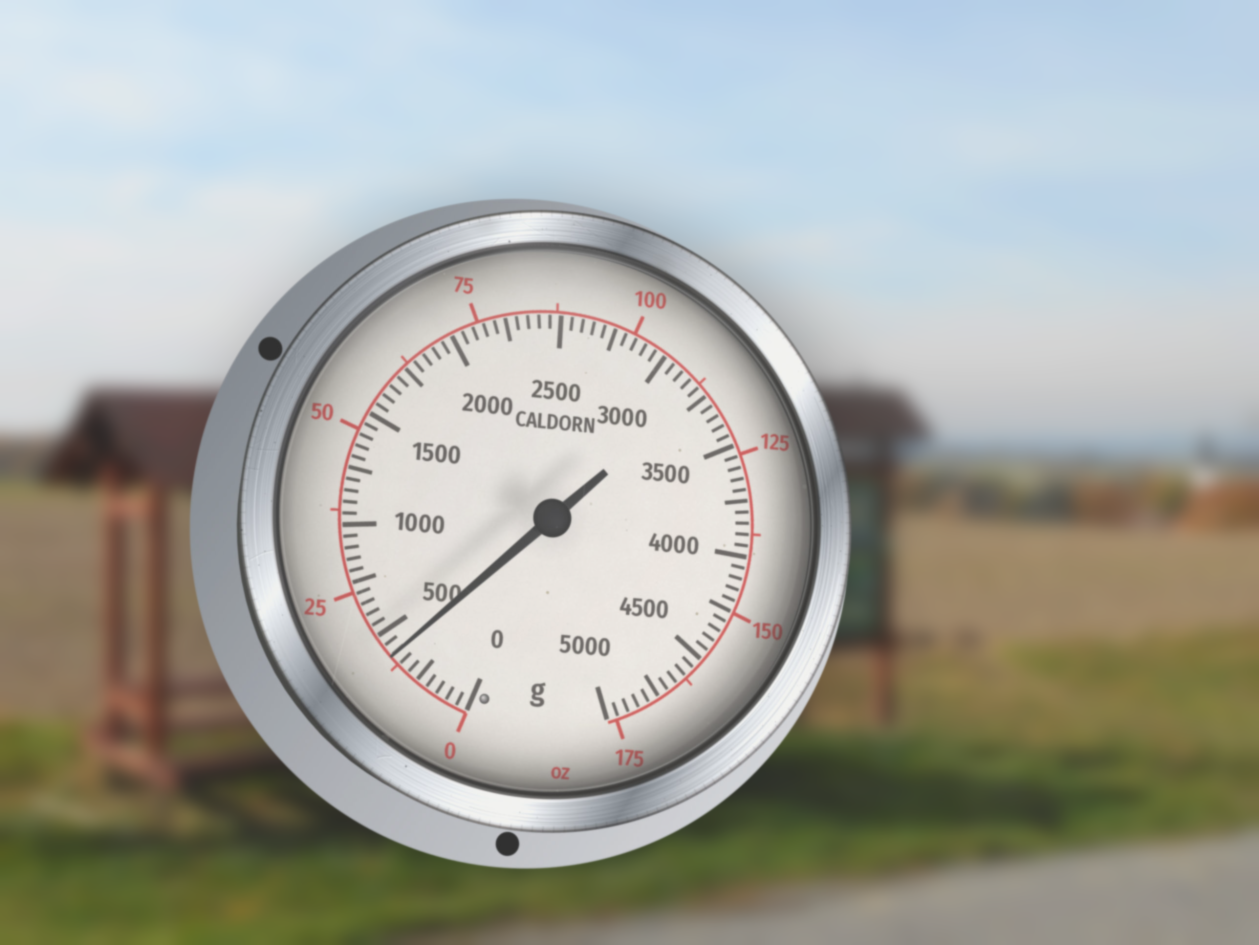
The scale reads 400 g
